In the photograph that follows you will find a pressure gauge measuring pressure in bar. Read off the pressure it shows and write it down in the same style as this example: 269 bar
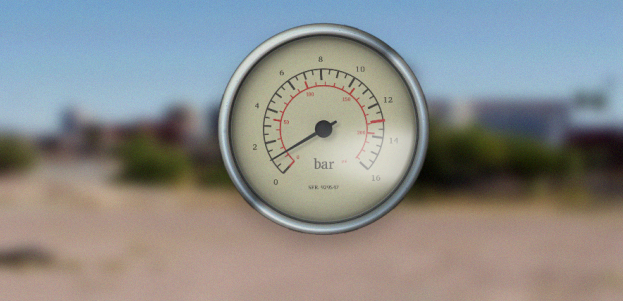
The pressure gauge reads 1 bar
